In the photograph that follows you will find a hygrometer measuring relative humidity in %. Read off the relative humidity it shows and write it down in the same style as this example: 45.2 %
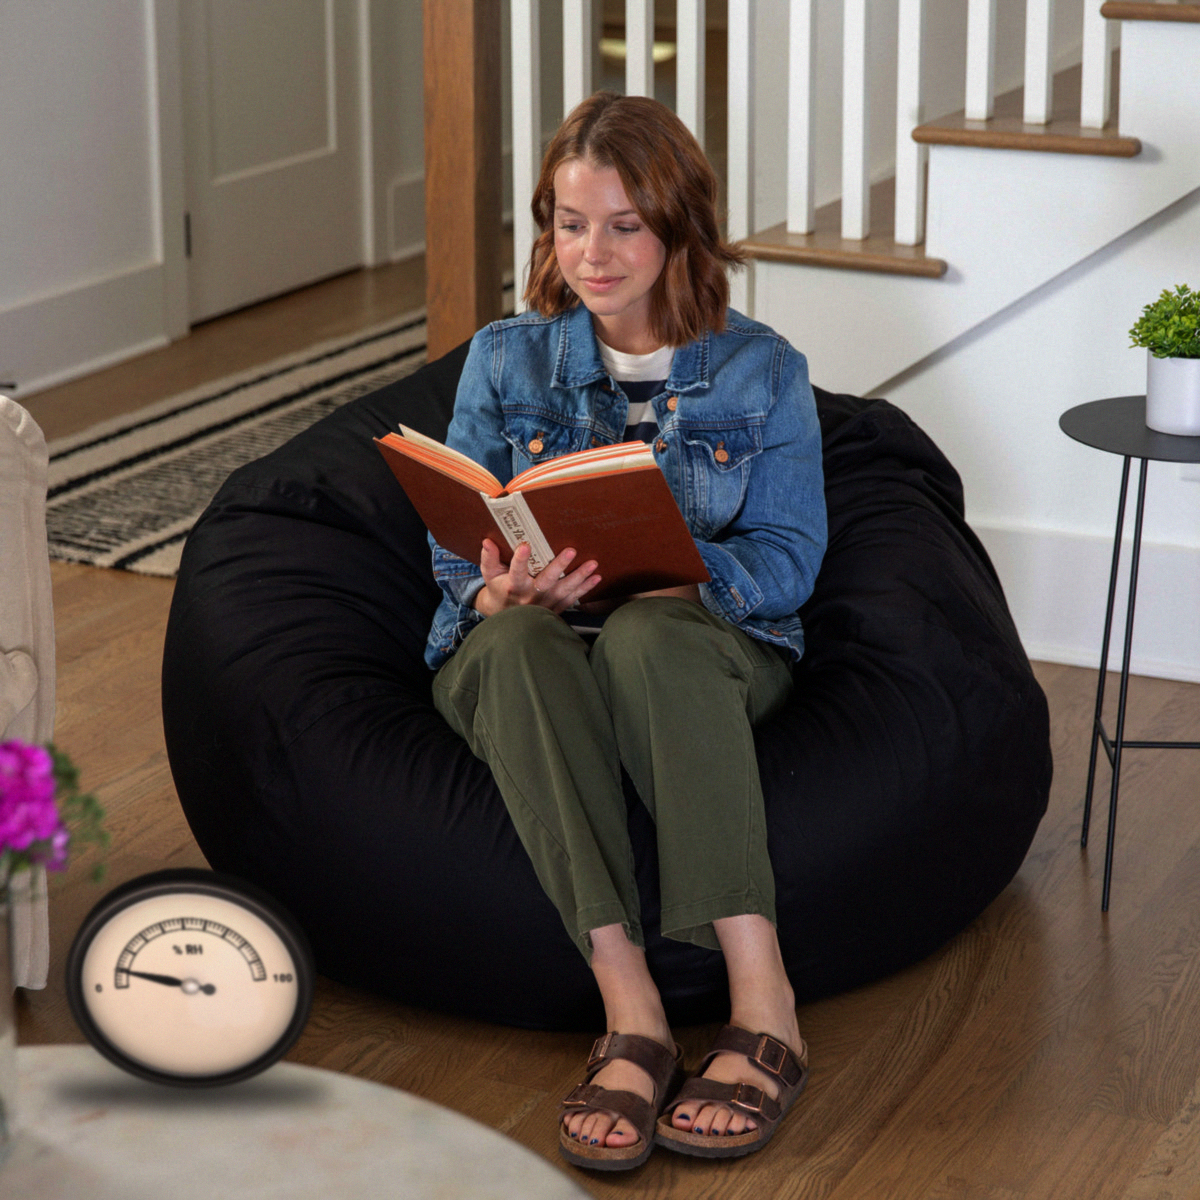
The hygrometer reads 10 %
